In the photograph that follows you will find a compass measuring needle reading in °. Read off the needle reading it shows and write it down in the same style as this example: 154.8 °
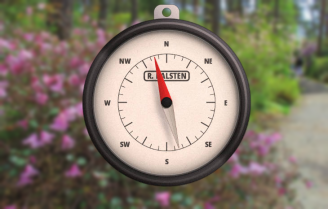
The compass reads 345 °
